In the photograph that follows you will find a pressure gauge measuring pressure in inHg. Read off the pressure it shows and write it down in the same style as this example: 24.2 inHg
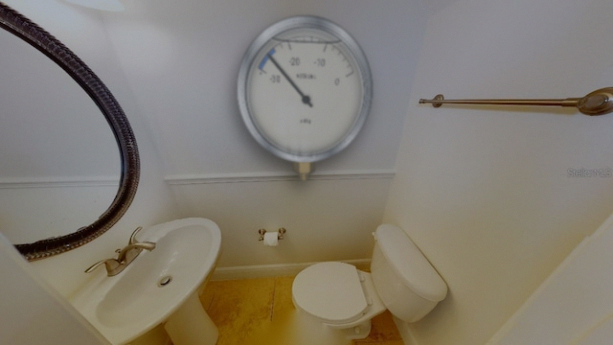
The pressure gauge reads -26 inHg
